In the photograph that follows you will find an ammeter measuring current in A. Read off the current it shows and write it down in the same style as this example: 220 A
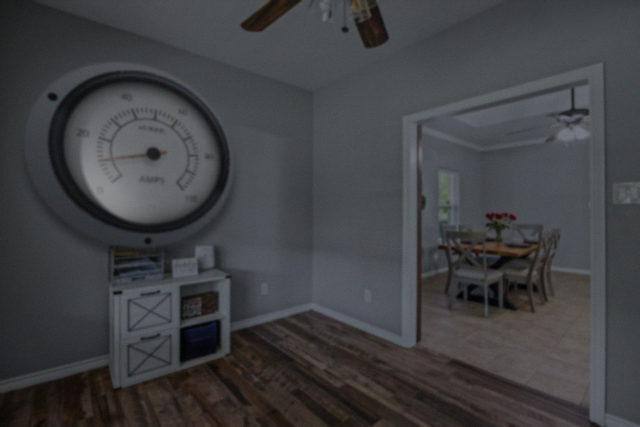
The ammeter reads 10 A
